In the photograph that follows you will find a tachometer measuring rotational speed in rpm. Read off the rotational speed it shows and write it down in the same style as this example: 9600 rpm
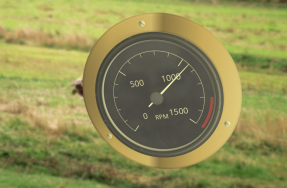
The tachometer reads 1050 rpm
